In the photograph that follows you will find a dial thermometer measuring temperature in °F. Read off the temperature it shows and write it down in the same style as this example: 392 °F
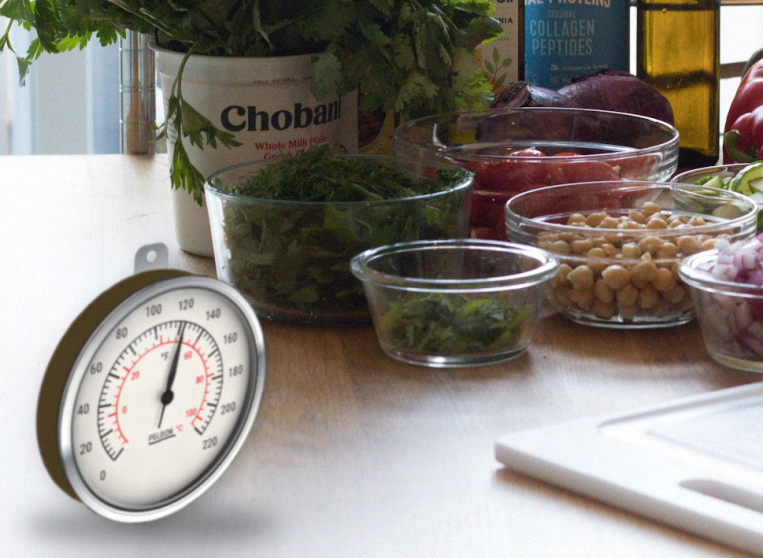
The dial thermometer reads 120 °F
